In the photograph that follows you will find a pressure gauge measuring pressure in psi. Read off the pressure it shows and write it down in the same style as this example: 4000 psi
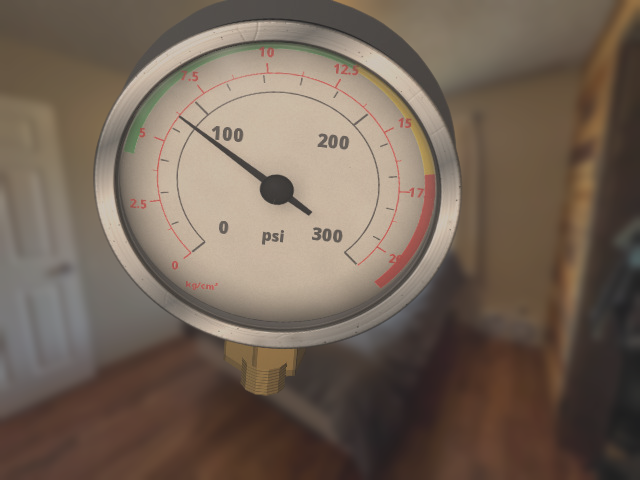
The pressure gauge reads 90 psi
